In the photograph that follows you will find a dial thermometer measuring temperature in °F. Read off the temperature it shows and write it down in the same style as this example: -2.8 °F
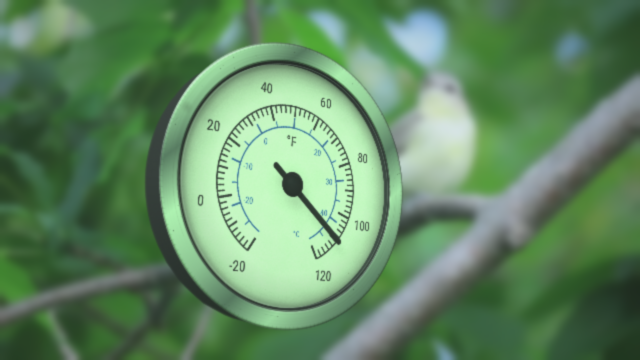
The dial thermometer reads 110 °F
